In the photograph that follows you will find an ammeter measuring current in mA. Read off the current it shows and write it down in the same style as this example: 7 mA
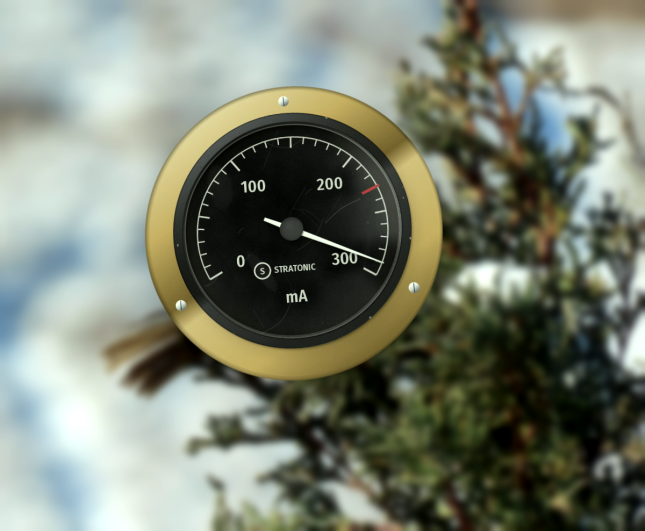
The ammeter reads 290 mA
